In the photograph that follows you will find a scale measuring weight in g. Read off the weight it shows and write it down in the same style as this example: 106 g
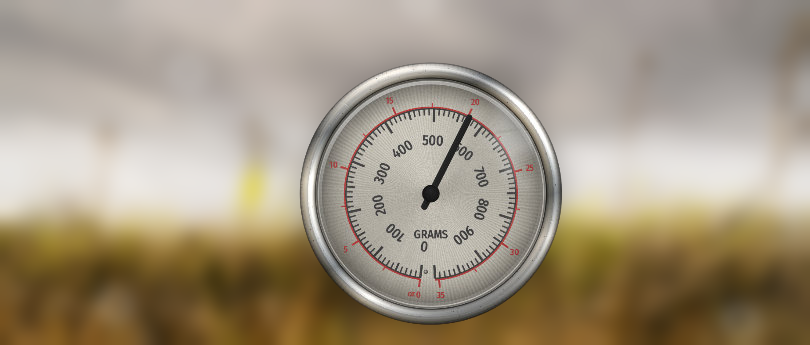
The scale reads 570 g
